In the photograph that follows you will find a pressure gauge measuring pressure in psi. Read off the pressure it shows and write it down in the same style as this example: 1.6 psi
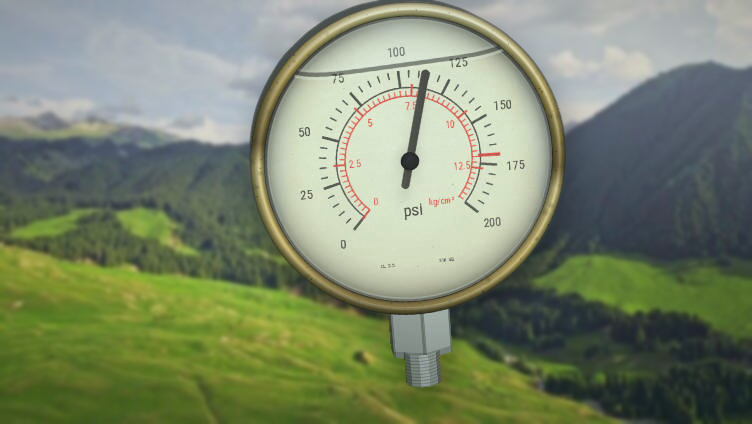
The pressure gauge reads 112.5 psi
